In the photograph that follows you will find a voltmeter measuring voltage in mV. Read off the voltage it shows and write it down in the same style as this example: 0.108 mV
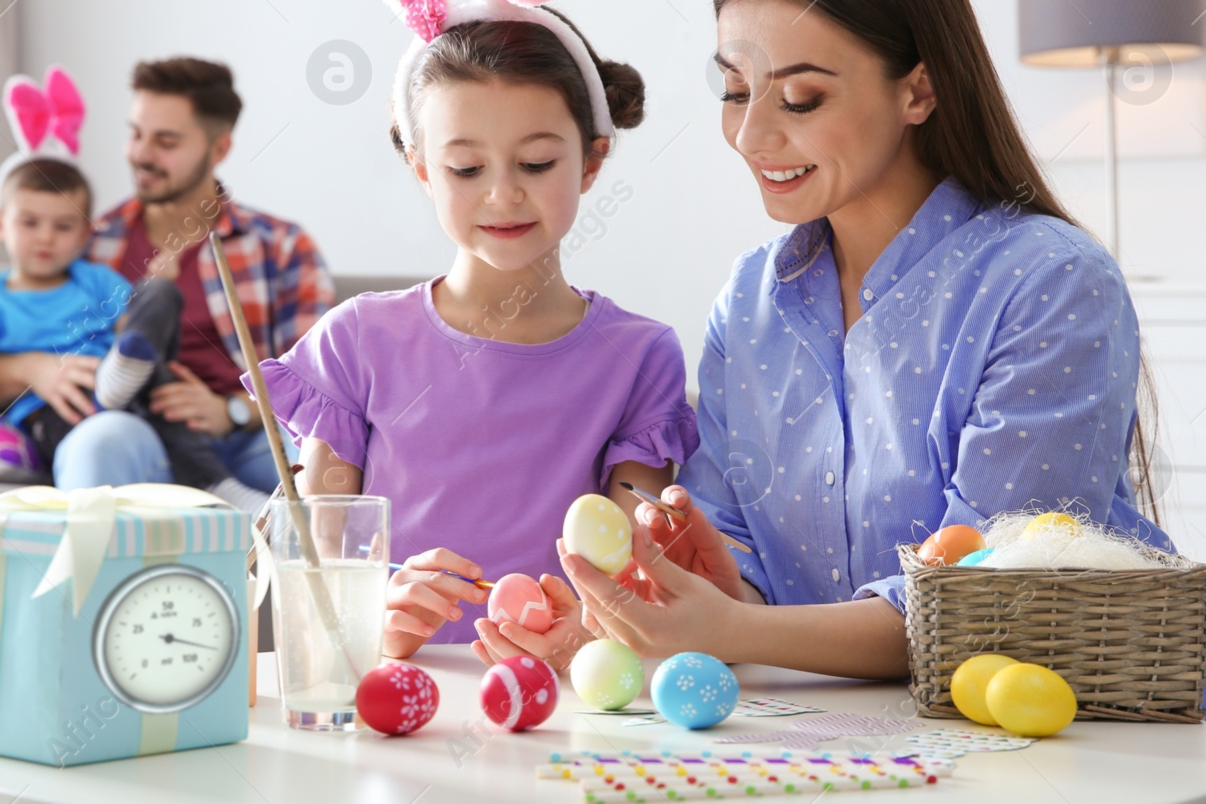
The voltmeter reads 90 mV
